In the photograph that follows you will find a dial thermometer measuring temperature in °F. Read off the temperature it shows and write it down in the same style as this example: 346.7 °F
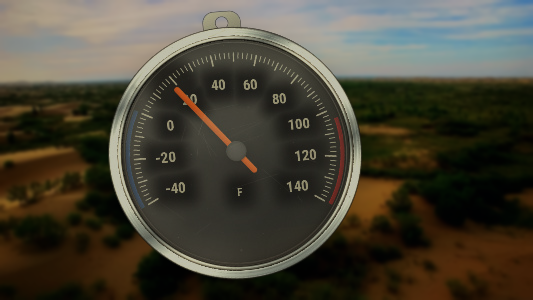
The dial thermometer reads 18 °F
